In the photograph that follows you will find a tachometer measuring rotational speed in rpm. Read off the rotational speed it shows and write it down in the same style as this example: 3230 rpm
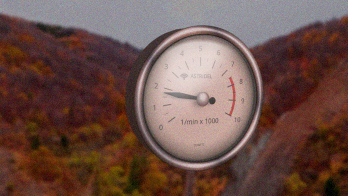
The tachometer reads 1750 rpm
